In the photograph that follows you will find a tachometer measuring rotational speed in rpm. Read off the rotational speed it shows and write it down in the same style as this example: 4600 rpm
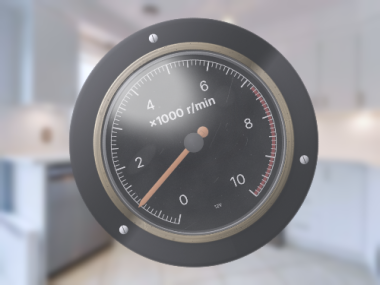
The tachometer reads 1000 rpm
